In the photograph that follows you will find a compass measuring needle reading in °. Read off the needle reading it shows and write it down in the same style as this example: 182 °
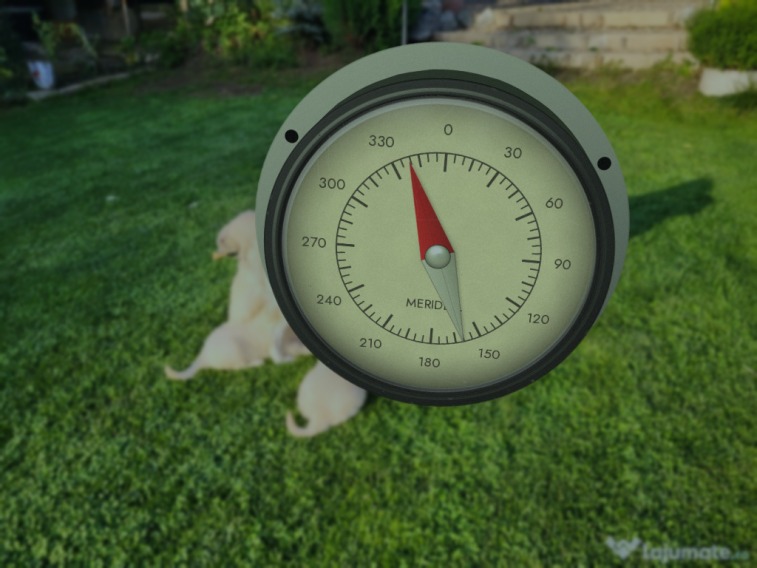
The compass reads 340 °
